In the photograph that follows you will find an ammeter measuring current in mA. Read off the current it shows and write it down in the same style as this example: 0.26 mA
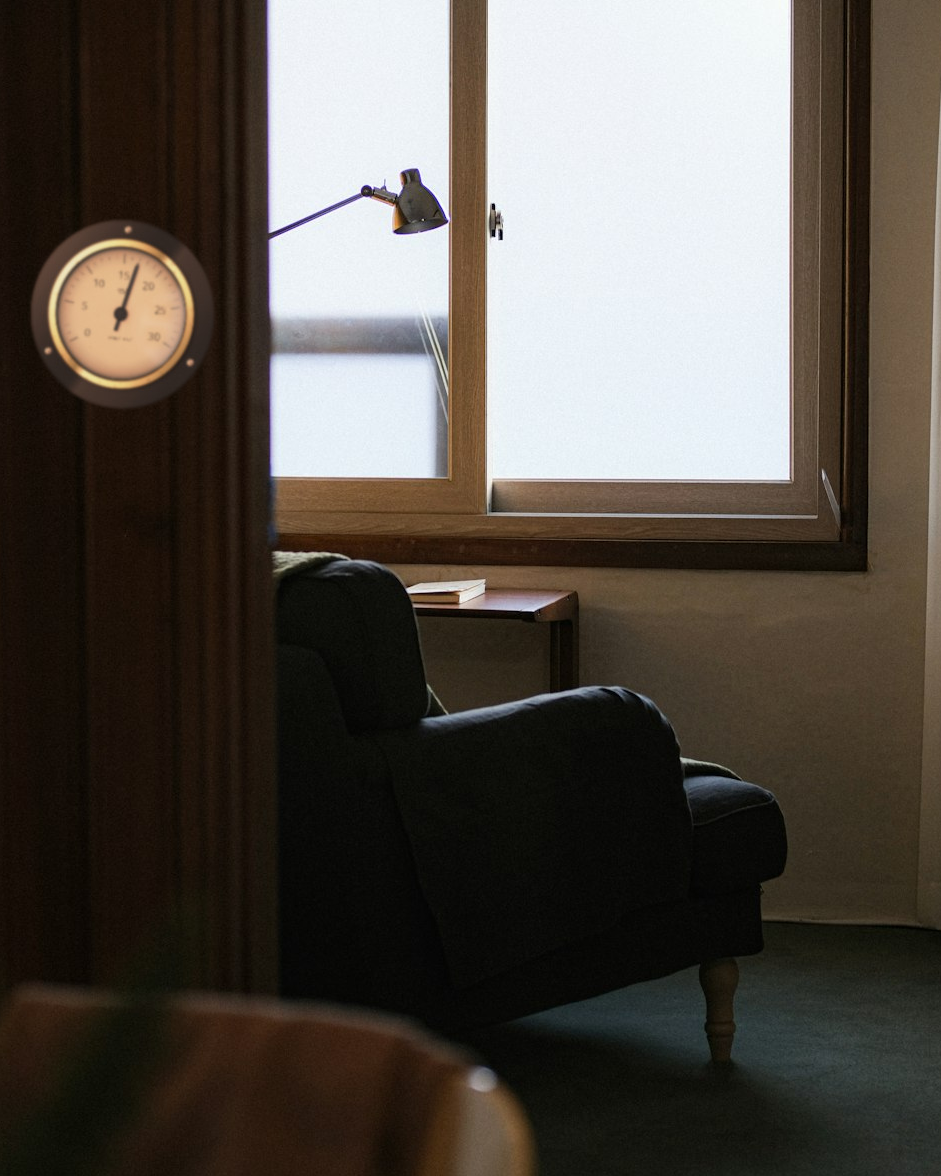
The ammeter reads 17 mA
